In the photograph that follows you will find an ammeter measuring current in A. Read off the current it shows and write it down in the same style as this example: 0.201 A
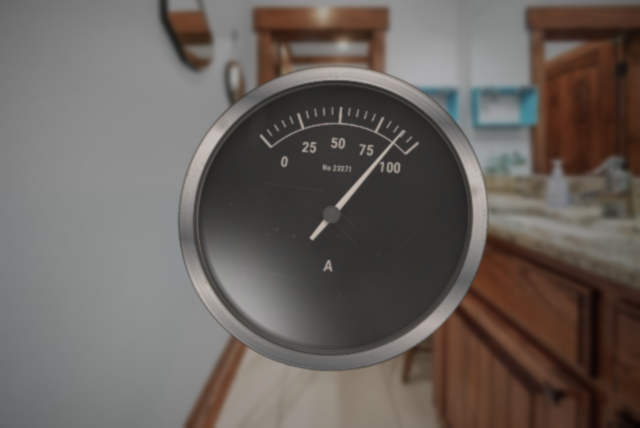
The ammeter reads 90 A
